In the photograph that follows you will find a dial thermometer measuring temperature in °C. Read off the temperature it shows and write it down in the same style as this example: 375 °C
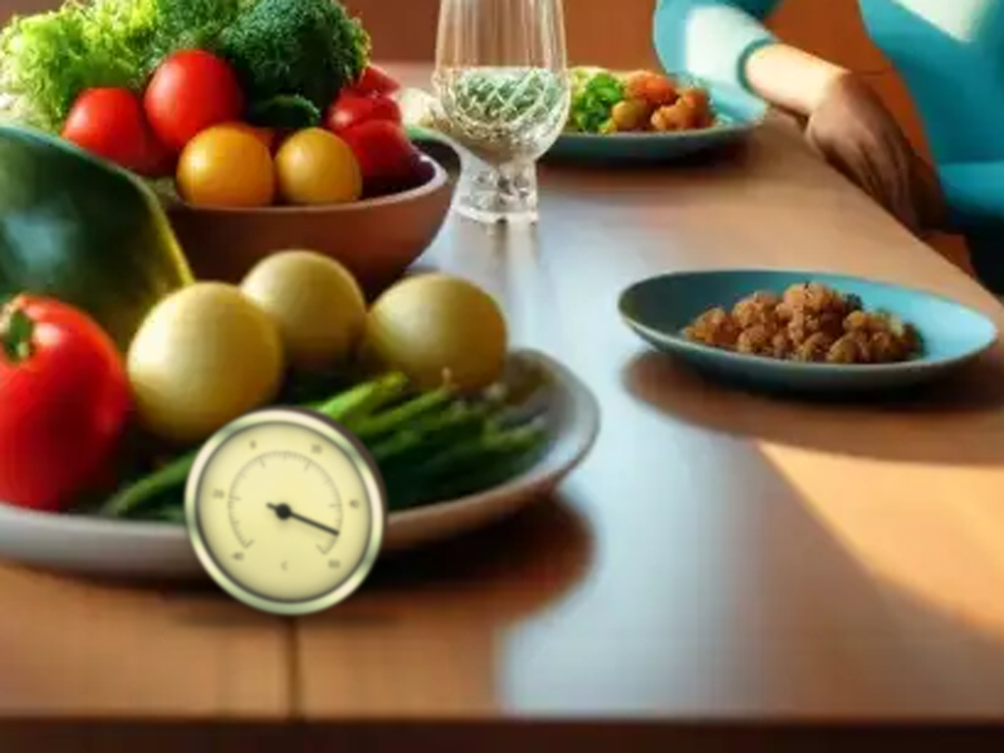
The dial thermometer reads 50 °C
